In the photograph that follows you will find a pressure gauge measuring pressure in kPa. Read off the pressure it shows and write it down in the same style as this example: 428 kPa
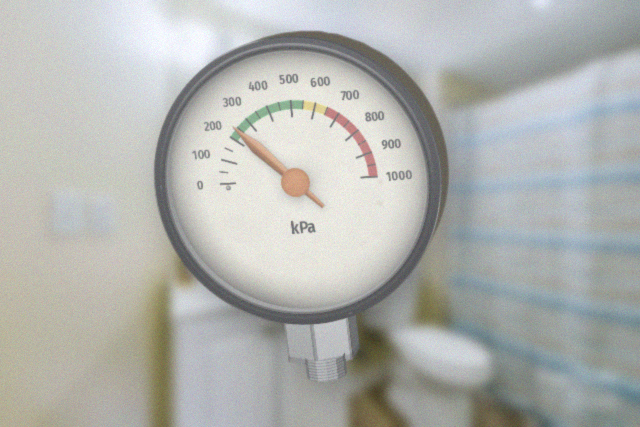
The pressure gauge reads 250 kPa
